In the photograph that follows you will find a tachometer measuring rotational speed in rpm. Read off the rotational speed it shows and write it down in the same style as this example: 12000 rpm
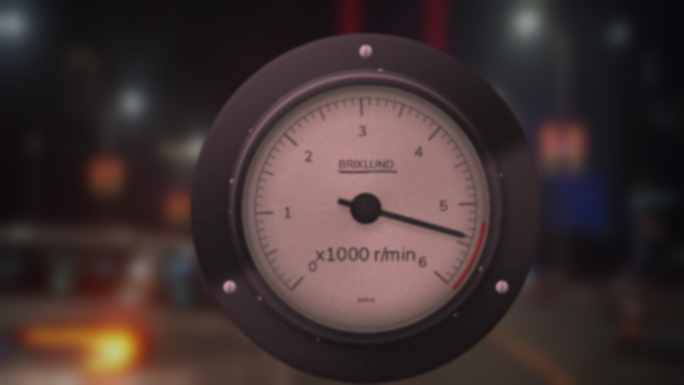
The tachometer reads 5400 rpm
